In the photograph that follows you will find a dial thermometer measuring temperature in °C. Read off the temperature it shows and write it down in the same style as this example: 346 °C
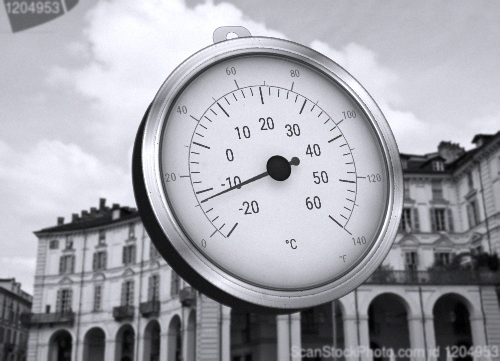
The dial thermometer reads -12 °C
